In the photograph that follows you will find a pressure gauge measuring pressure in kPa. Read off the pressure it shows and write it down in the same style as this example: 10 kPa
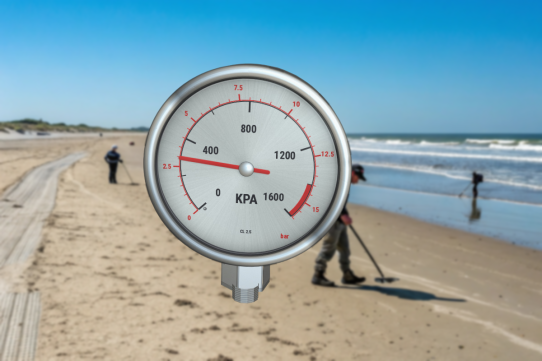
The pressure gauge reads 300 kPa
